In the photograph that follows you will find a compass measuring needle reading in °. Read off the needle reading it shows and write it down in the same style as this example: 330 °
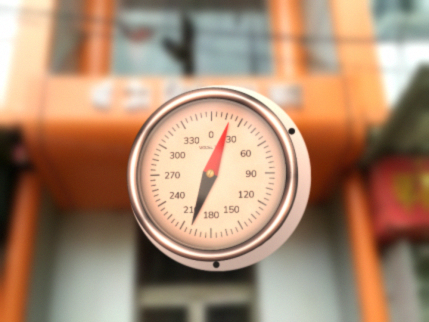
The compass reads 20 °
